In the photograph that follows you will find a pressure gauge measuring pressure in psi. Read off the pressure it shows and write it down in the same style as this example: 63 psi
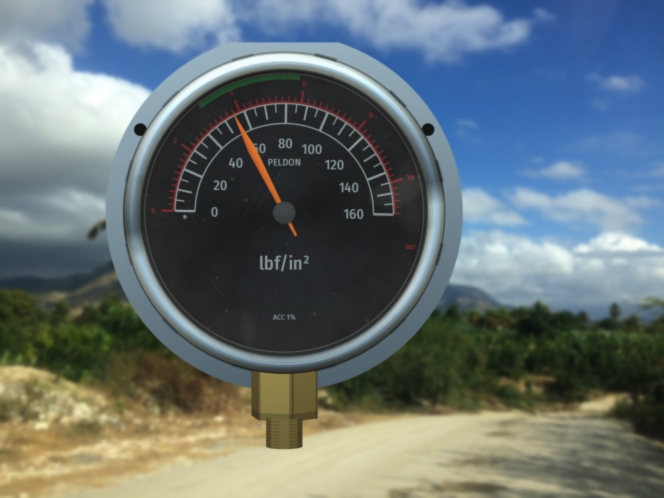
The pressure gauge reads 55 psi
